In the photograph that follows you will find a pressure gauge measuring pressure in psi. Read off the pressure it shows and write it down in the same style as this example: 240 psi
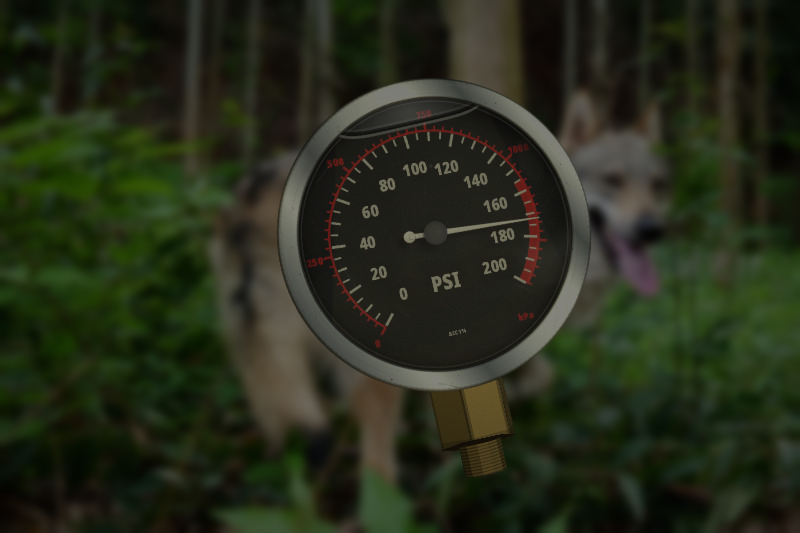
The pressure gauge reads 172.5 psi
